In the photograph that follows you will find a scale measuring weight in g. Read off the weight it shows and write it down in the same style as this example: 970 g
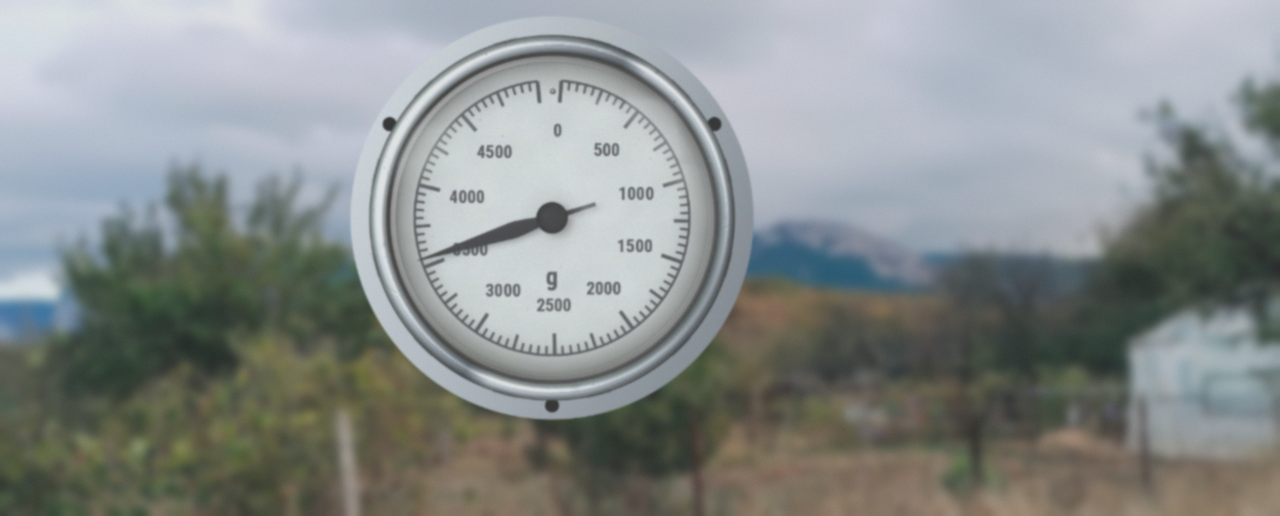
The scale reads 3550 g
